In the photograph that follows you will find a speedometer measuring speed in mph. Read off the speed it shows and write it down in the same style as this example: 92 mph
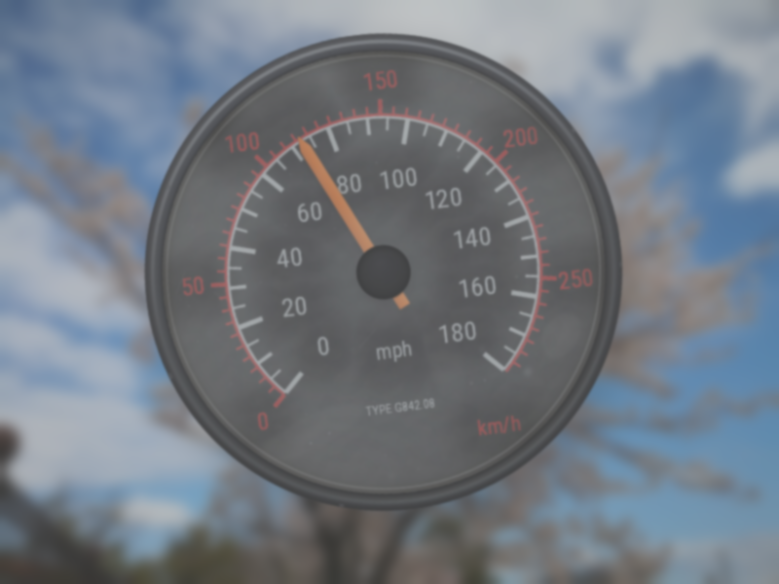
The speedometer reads 72.5 mph
